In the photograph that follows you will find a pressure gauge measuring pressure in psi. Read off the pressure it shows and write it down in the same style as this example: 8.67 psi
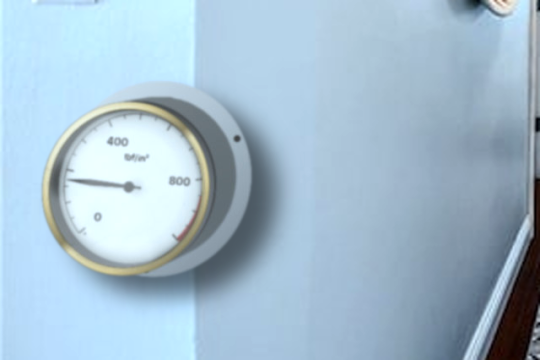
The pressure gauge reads 175 psi
